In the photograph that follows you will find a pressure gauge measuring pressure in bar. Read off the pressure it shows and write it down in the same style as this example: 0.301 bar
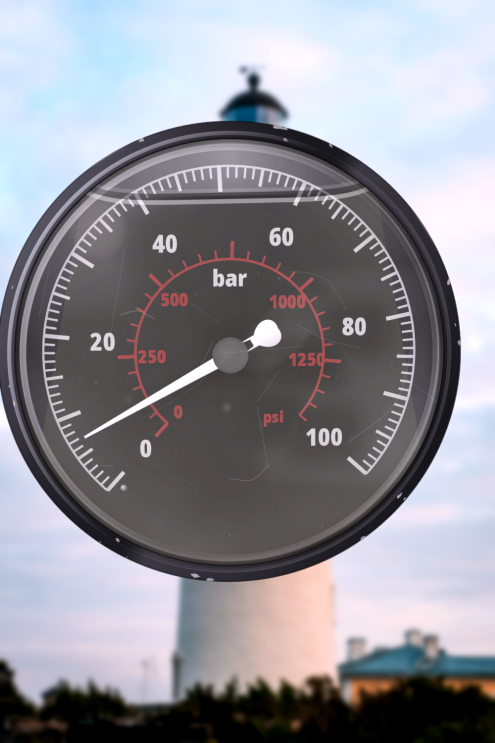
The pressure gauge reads 7 bar
